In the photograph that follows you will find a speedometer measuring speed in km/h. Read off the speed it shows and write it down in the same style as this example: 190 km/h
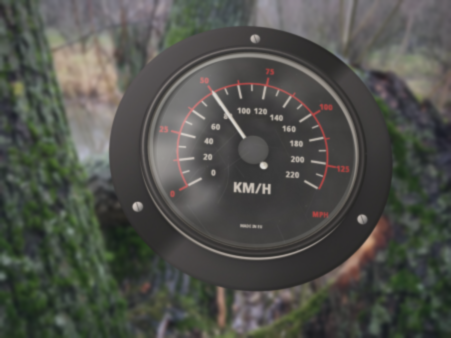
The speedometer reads 80 km/h
